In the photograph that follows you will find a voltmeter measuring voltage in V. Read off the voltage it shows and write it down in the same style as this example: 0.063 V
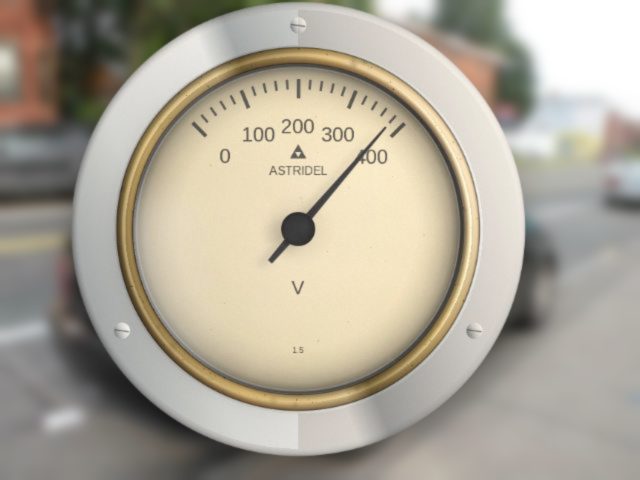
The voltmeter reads 380 V
